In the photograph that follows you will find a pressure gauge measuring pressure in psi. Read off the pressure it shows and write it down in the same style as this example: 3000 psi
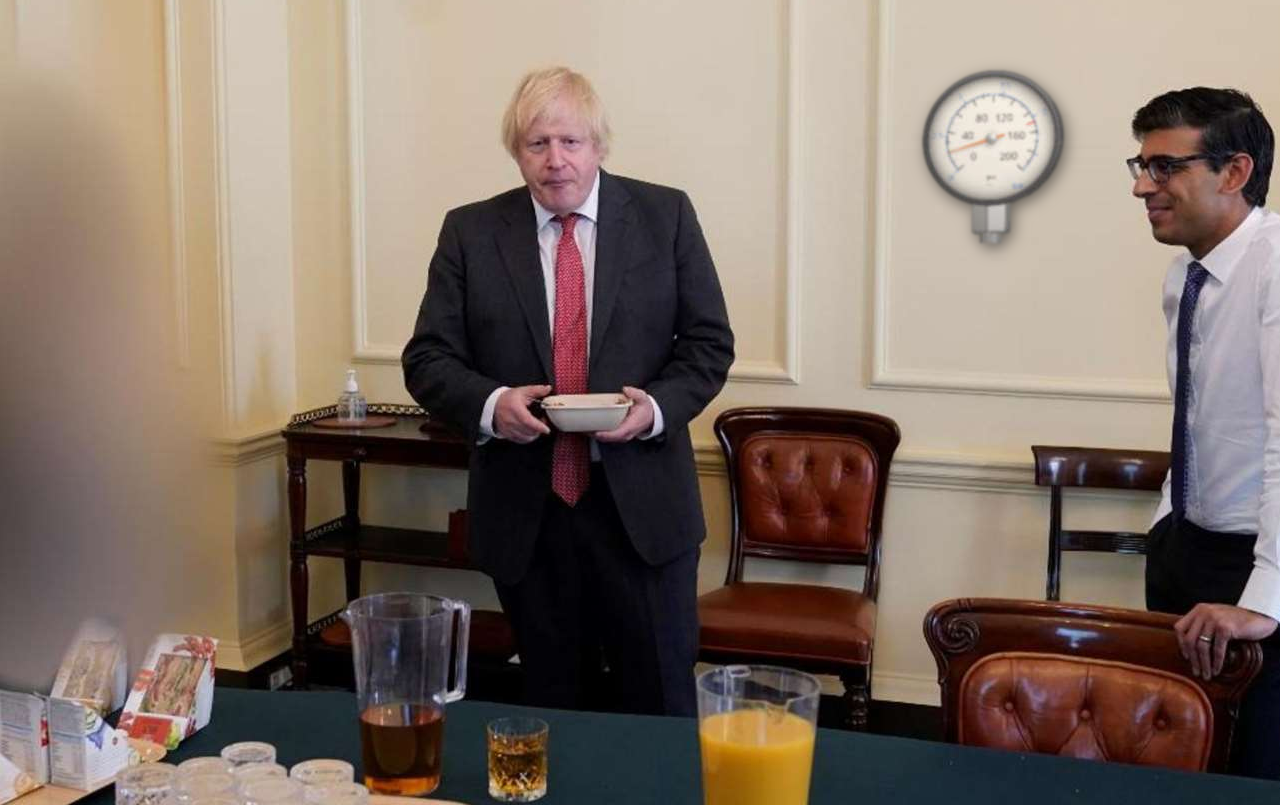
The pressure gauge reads 20 psi
